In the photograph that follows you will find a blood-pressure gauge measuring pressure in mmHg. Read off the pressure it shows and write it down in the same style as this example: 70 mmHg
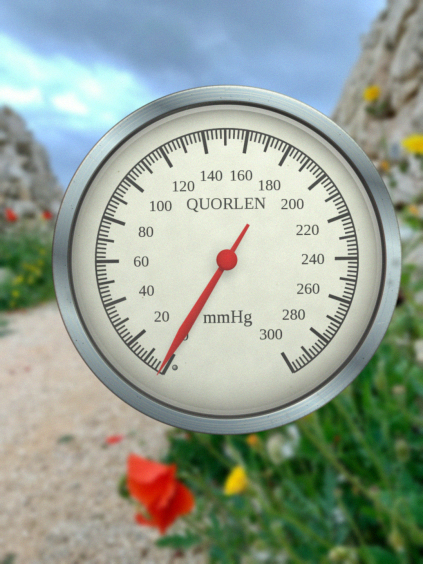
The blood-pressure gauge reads 2 mmHg
